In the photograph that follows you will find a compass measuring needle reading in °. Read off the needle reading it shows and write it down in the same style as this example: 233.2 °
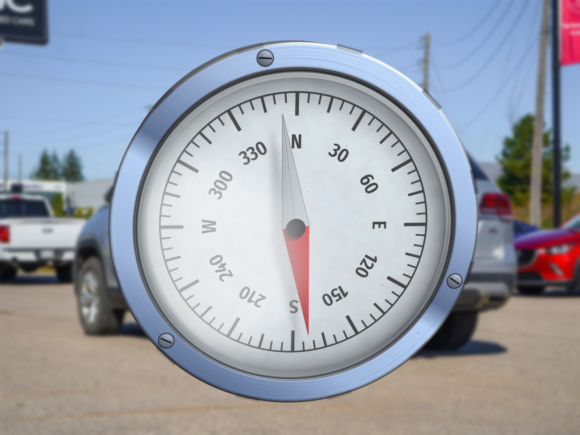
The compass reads 172.5 °
